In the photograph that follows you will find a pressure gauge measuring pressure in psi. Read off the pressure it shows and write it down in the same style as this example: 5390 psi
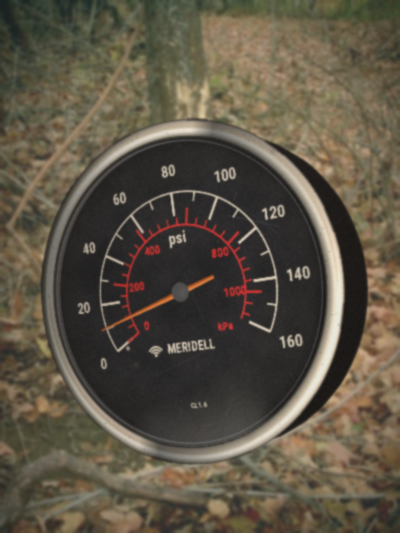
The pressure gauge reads 10 psi
